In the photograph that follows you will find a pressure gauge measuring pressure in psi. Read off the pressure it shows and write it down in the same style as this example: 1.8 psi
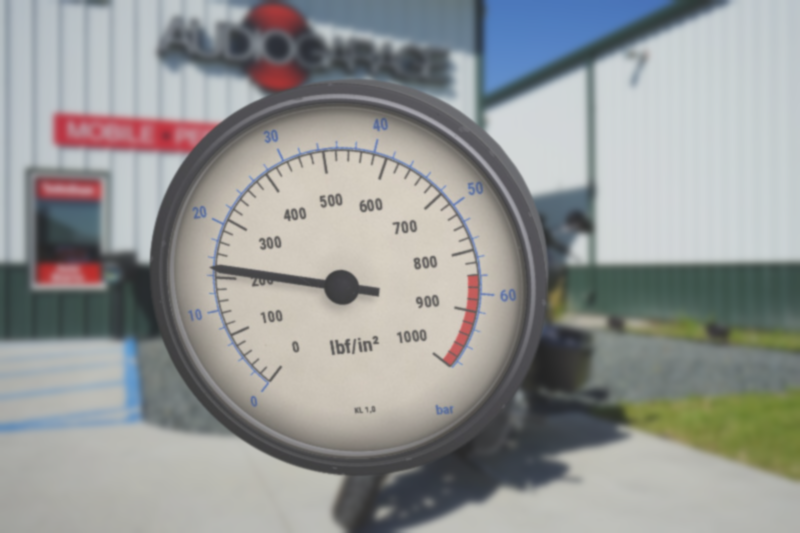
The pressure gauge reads 220 psi
